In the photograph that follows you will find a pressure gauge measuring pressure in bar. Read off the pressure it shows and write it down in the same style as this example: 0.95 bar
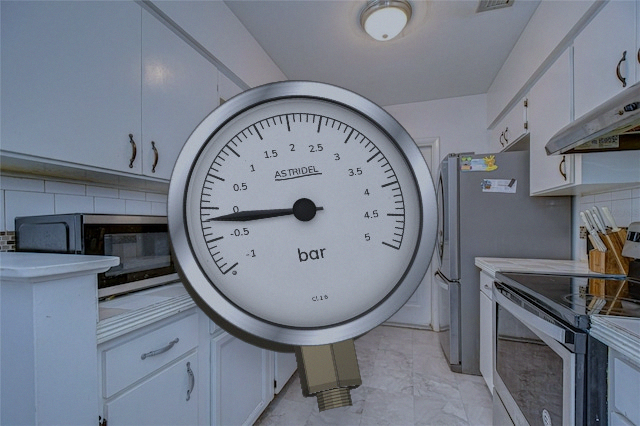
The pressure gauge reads -0.2 bar
